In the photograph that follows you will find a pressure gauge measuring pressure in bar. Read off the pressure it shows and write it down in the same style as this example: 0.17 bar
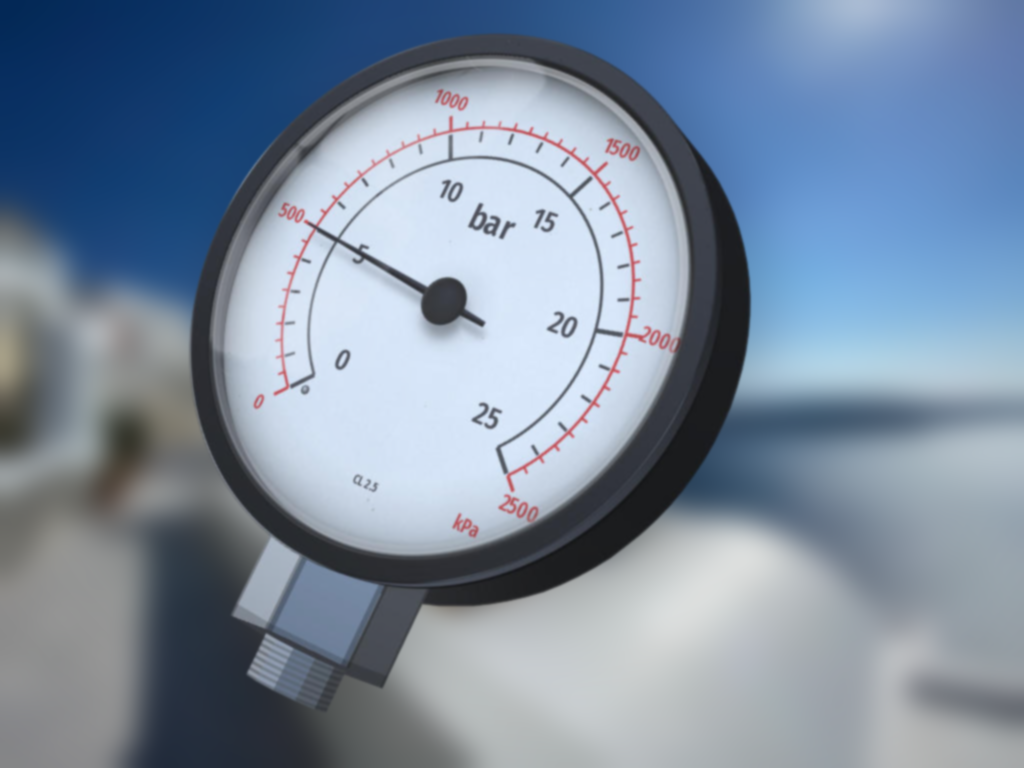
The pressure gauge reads 5 bar
